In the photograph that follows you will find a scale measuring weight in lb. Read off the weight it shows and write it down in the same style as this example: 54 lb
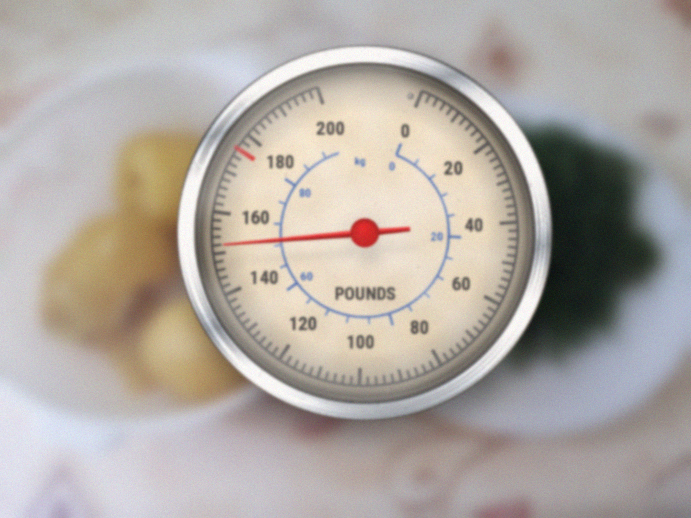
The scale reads 152 lb
